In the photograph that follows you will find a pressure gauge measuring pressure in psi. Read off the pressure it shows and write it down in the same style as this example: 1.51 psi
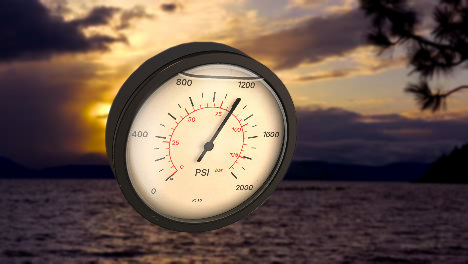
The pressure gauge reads 1200 psi
